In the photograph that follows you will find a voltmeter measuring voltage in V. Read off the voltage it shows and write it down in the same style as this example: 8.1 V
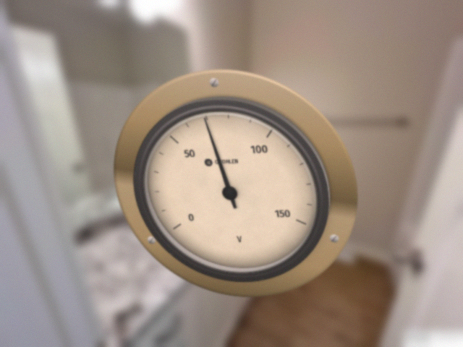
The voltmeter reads 70 V
